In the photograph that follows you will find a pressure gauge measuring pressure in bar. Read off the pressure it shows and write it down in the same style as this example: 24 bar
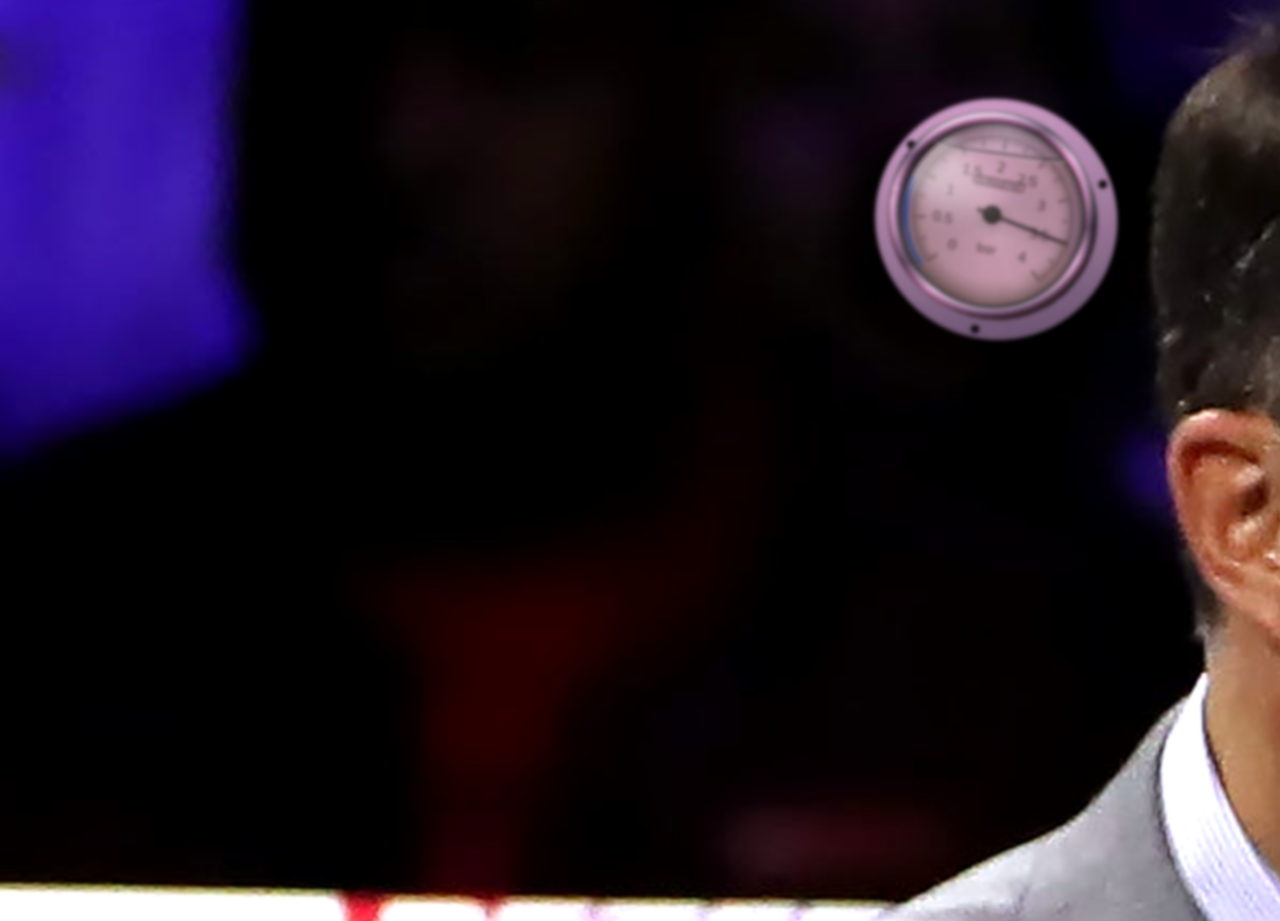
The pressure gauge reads 3.5 bar
